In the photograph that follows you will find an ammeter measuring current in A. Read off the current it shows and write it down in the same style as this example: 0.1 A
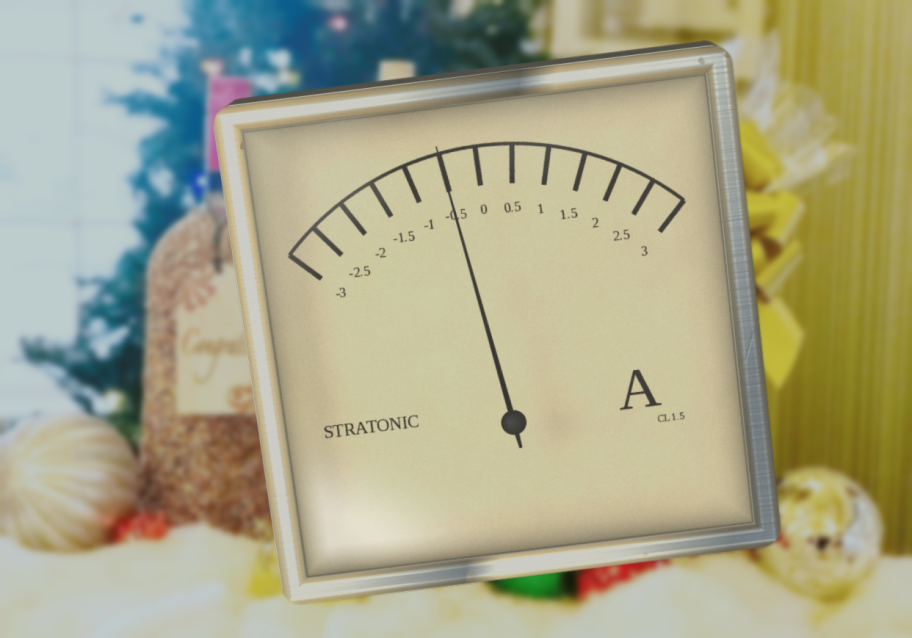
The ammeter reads -0.5 A
